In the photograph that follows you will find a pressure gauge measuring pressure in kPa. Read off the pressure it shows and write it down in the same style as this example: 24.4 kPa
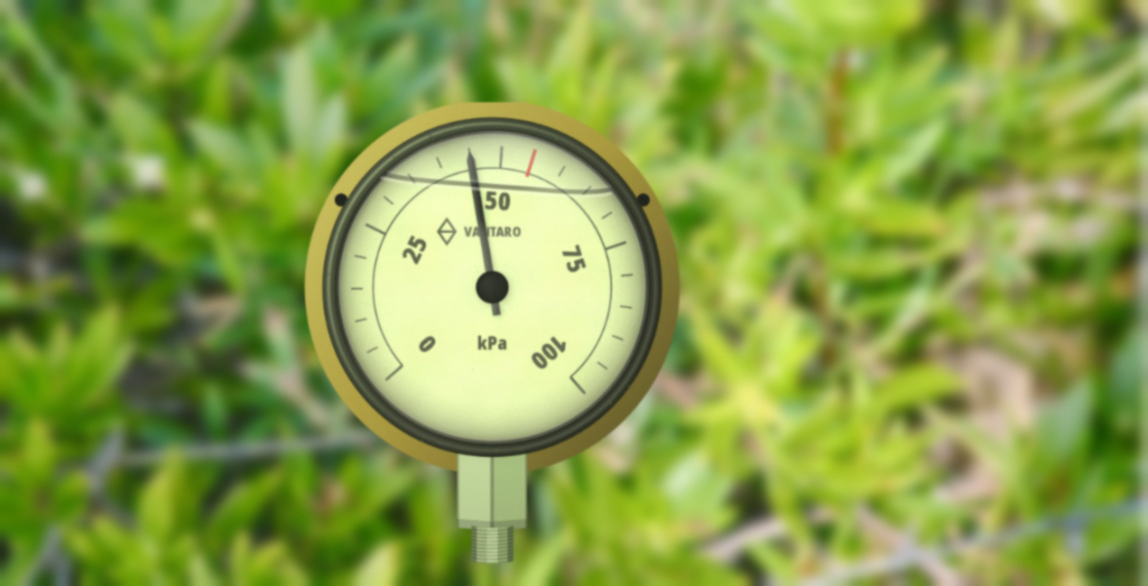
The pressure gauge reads 45 kPa
